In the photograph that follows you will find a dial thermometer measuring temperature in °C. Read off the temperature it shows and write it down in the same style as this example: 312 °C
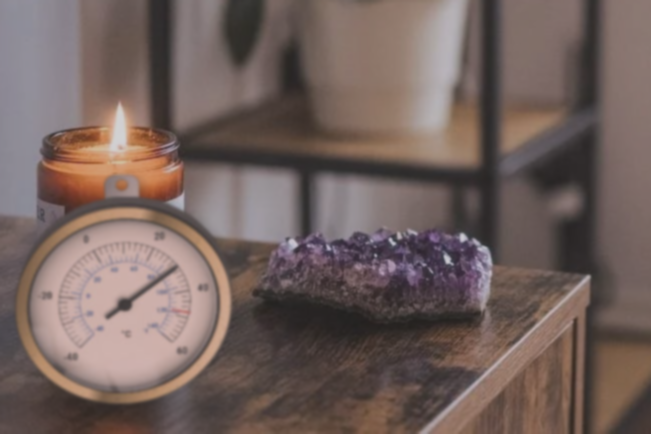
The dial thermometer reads 30 °C
